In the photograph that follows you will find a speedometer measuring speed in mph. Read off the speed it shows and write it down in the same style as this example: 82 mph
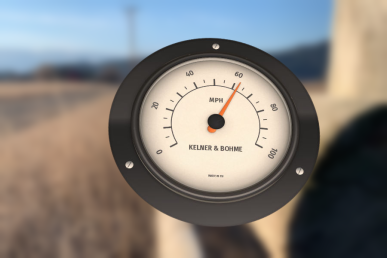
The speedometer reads 62.5 mph
